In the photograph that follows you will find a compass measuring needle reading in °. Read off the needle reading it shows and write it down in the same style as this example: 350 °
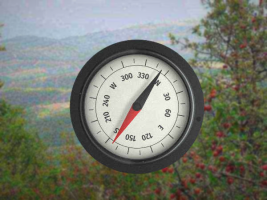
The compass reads 172.5 °
